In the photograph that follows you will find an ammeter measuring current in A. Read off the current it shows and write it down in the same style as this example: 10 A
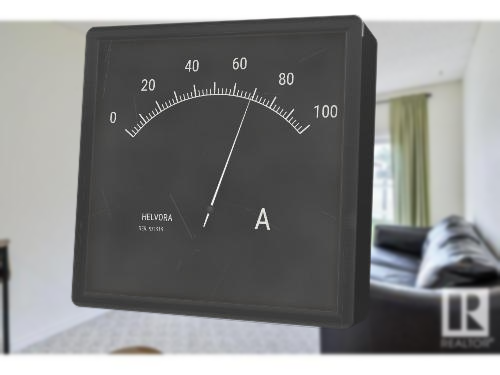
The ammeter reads 70 A
